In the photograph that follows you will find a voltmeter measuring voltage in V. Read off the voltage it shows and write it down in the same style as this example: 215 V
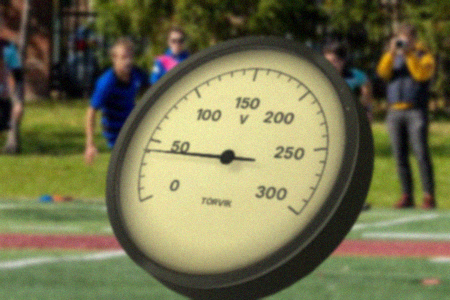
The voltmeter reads 40 V
